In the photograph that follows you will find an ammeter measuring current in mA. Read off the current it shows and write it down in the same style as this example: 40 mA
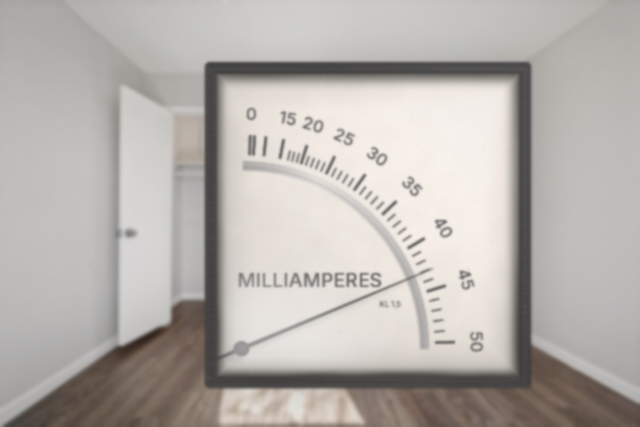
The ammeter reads 43 mA
